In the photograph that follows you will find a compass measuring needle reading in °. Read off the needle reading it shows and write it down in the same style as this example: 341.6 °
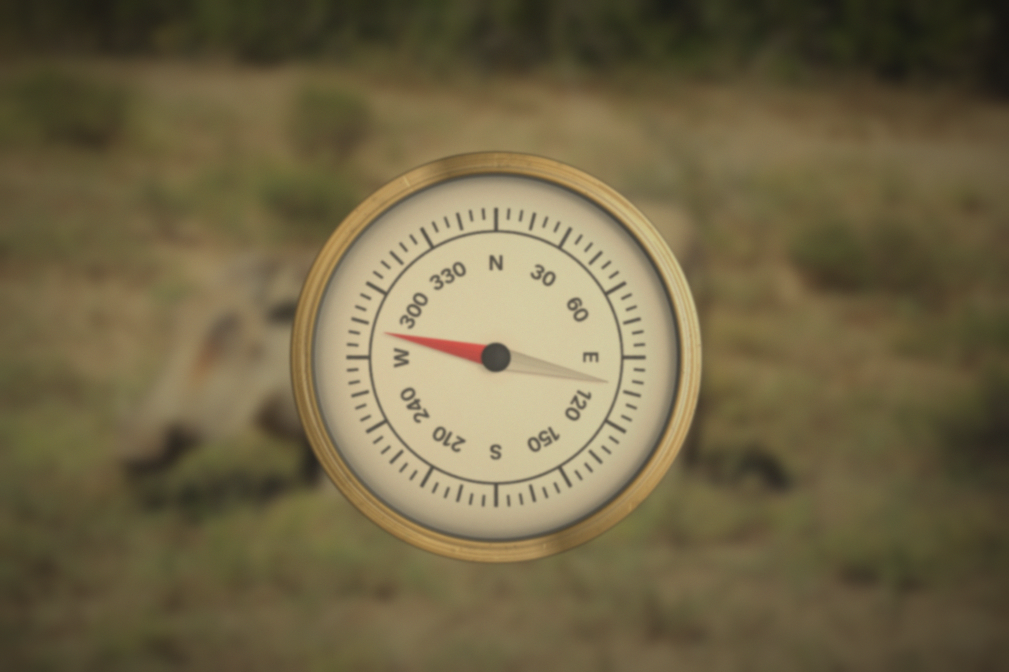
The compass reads 282.5 °
